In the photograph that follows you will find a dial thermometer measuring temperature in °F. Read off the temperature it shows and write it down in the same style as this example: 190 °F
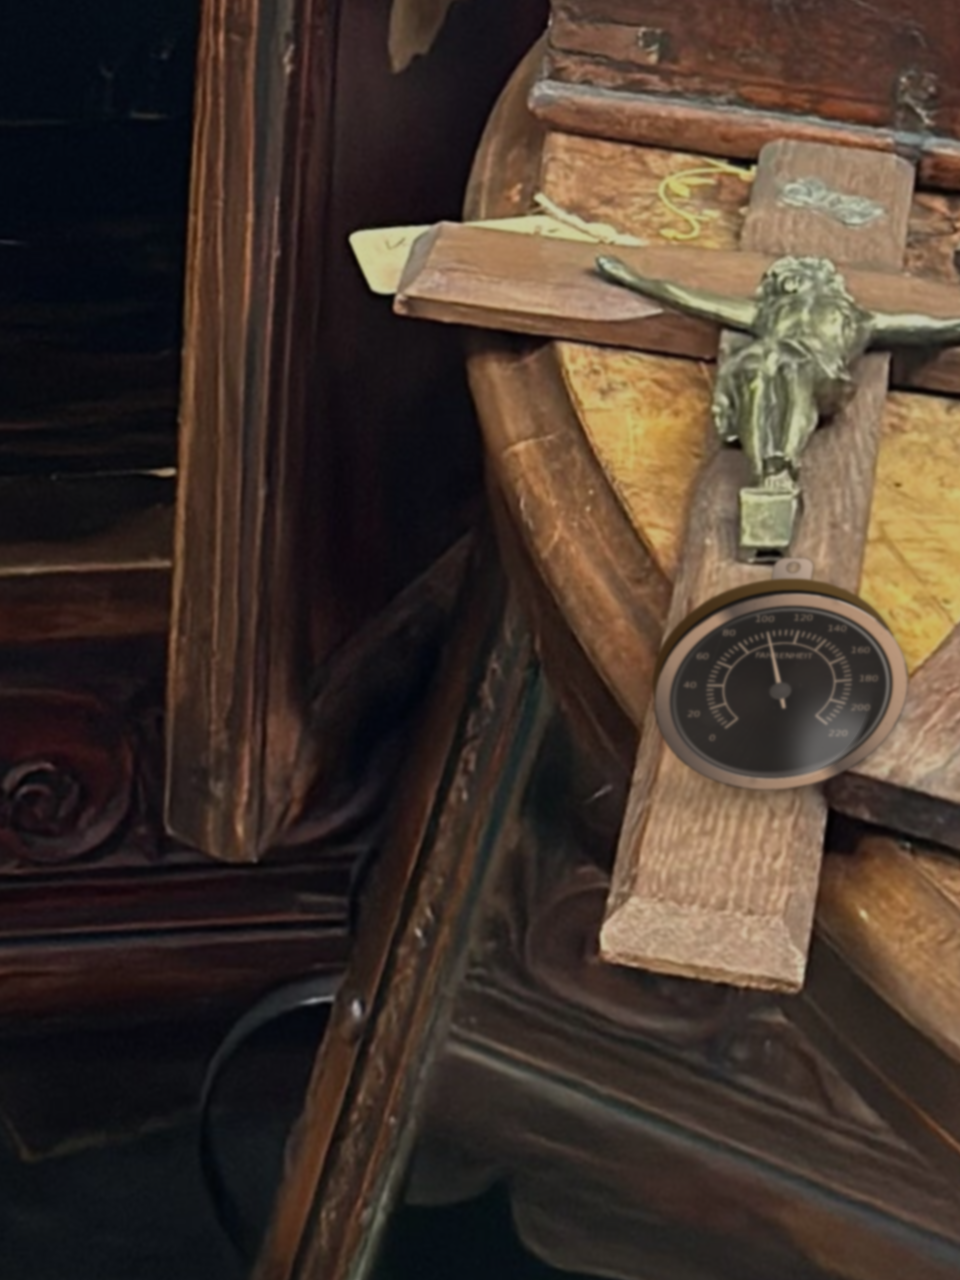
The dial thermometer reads 100 °F
